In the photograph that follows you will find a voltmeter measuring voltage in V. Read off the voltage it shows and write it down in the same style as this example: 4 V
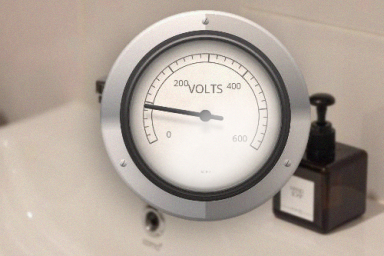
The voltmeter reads 90 V
